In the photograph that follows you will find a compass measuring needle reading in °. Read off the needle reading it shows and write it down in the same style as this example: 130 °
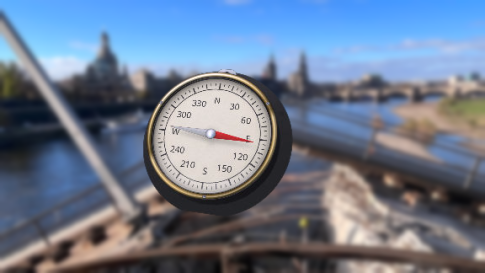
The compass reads 95 °
